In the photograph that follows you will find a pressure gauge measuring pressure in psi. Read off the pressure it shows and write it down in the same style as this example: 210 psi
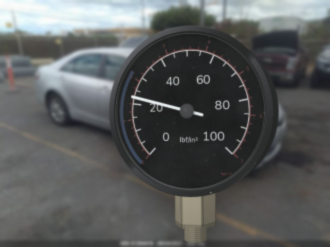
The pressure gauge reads 22.5 psi
